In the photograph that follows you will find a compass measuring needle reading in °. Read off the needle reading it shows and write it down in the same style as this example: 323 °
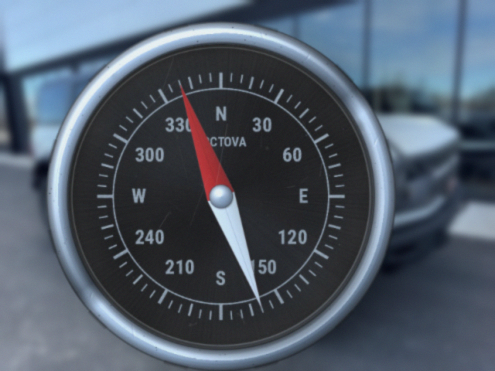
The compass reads 340 °
